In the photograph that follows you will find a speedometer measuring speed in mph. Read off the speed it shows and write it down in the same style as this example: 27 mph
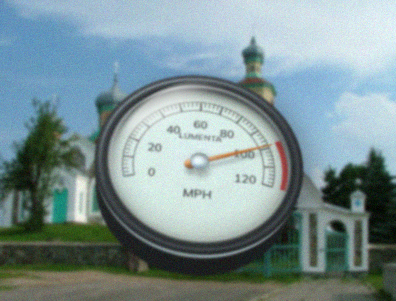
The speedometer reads 100 mph
